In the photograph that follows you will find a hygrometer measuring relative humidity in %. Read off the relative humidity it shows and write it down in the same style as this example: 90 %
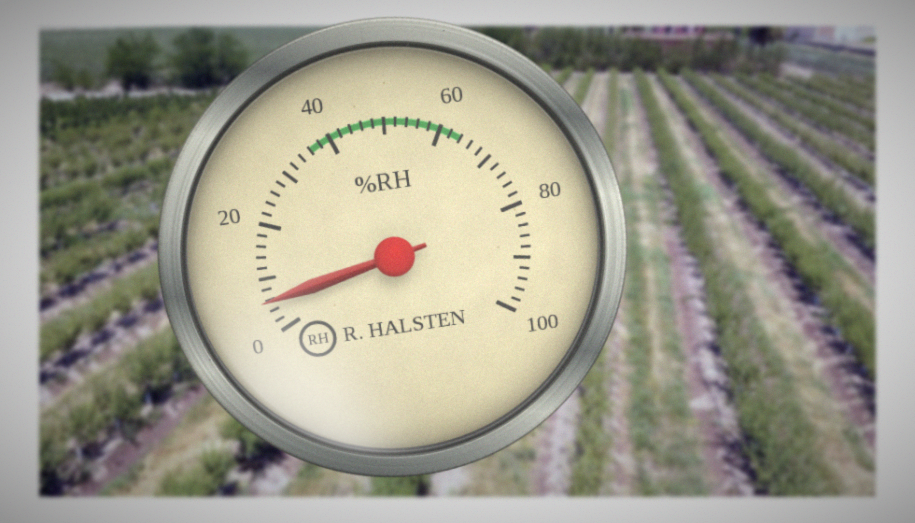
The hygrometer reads 6 %
